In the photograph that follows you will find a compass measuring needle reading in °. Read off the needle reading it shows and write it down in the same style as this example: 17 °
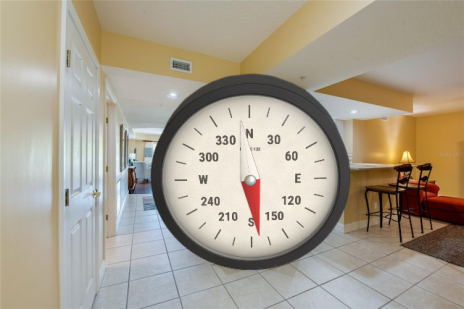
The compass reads 172.5 °
